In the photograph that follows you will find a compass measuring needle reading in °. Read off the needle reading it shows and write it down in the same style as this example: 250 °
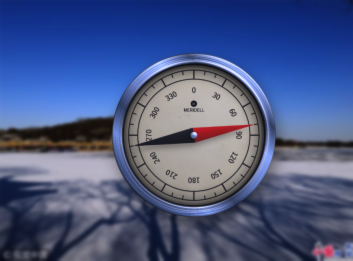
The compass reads 80 °
